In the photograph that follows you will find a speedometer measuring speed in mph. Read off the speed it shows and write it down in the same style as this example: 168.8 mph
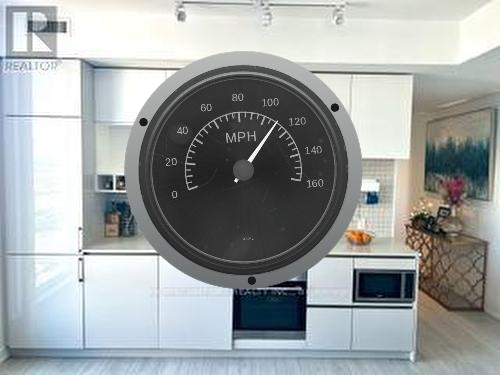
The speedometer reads 110 mph
